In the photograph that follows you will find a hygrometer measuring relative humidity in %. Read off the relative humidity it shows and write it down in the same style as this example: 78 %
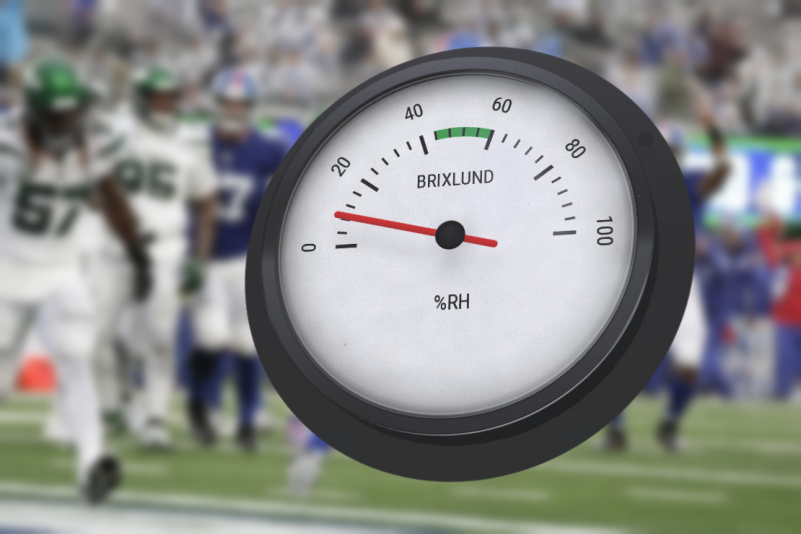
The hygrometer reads 8 %
